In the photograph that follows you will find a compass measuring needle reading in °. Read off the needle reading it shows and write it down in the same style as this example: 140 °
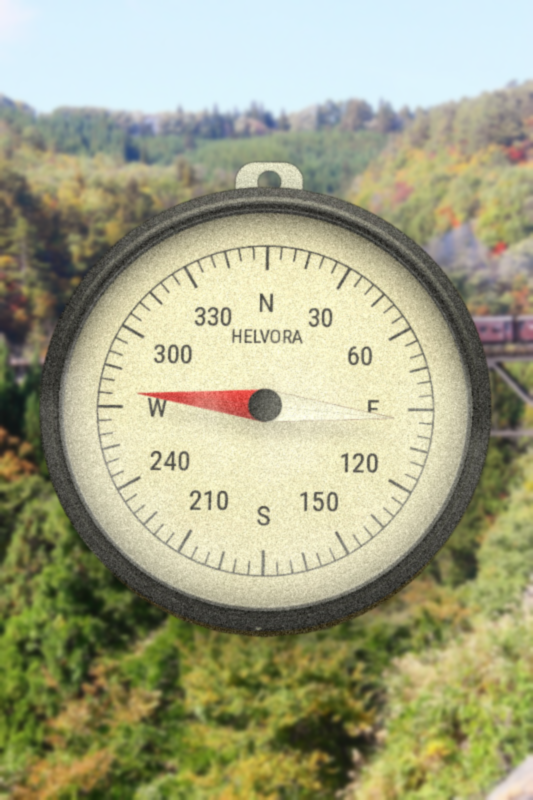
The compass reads 275 °
